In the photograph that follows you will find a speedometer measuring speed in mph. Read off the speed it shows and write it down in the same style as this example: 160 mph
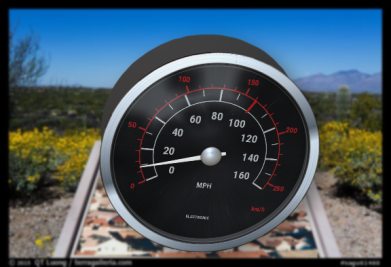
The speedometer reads 10 mph
